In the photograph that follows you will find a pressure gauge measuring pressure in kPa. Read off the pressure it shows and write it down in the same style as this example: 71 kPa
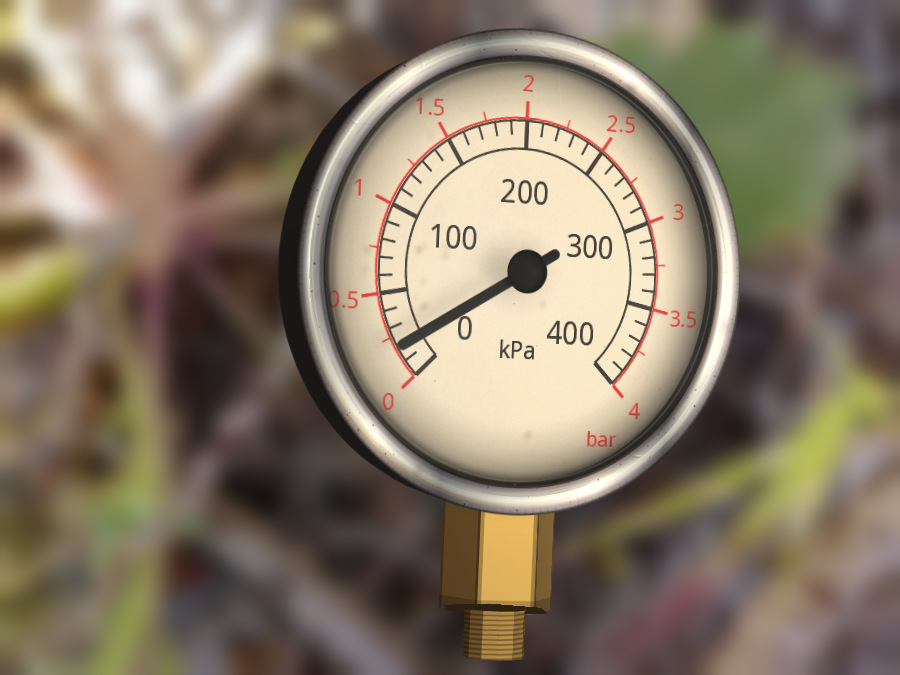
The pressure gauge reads 20 kPa
